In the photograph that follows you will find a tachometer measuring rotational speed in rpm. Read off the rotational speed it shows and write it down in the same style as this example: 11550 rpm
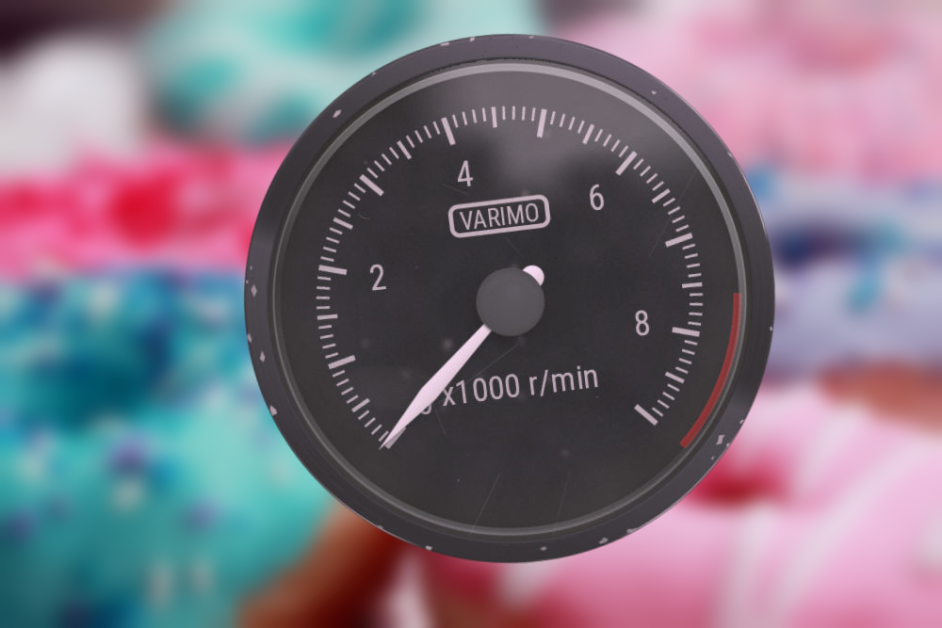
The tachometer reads 50 rpm
